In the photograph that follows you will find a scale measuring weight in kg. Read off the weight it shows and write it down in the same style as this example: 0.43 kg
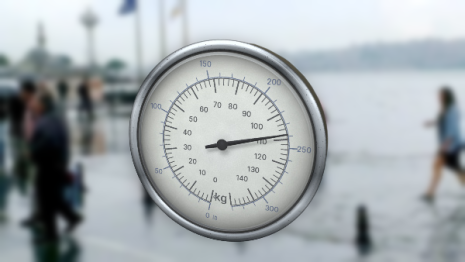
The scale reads 108 kg
